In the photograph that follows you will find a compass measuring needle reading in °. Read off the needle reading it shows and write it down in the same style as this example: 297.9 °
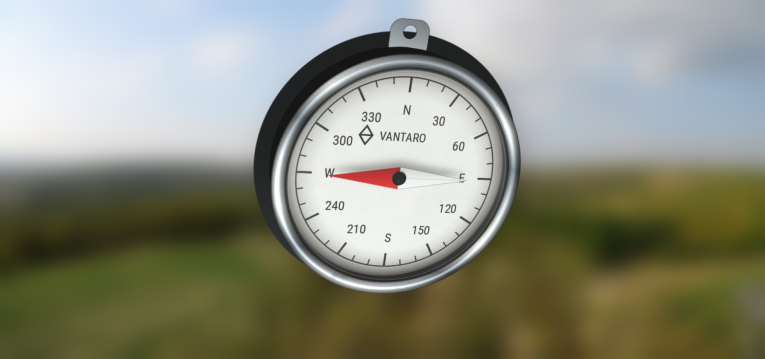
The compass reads 270 °
